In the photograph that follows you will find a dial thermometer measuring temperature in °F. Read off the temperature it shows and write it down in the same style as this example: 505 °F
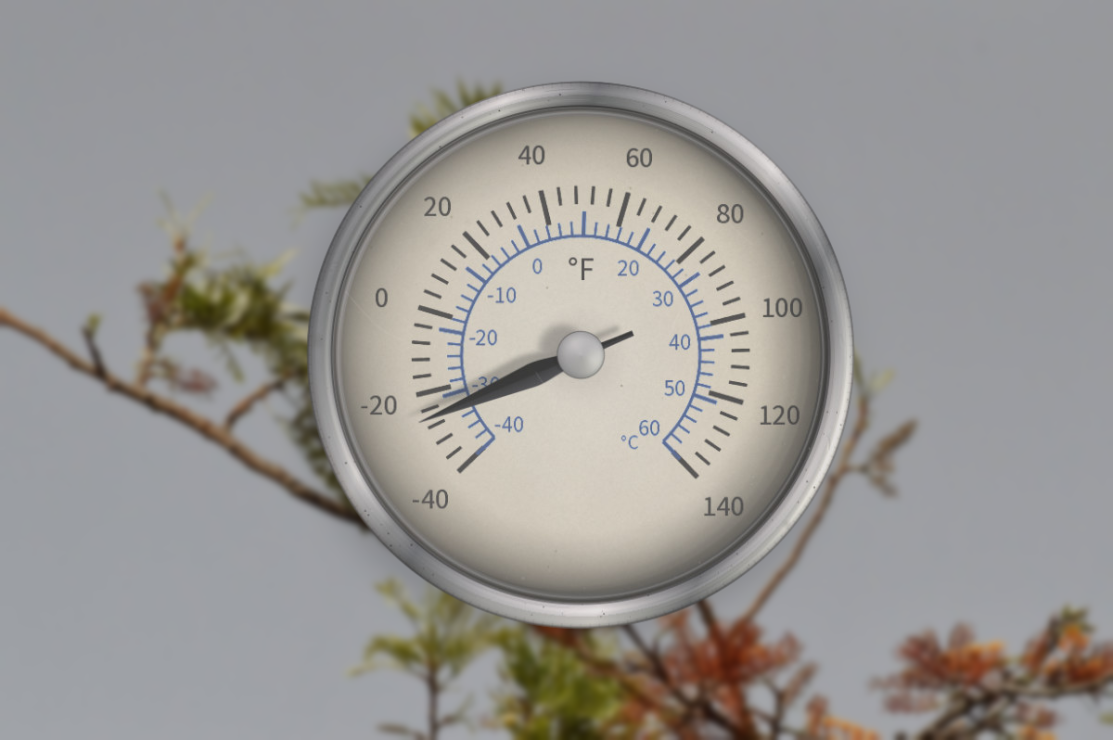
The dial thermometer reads -26 °F
